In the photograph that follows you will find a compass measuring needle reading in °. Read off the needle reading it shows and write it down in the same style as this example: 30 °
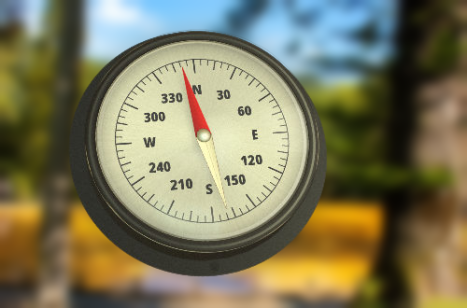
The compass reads 350 °
